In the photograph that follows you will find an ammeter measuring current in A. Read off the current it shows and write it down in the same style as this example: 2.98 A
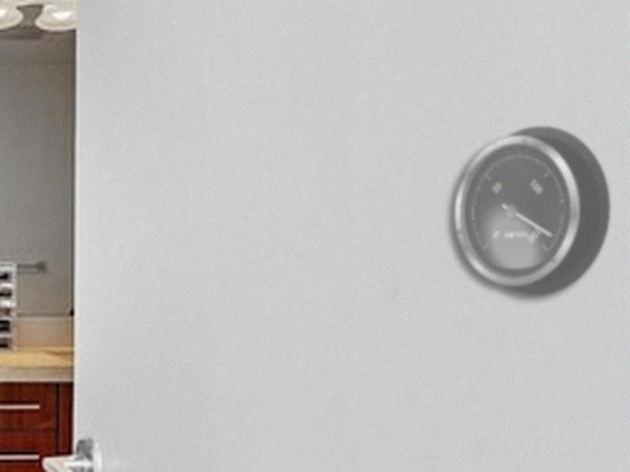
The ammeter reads 140 A
